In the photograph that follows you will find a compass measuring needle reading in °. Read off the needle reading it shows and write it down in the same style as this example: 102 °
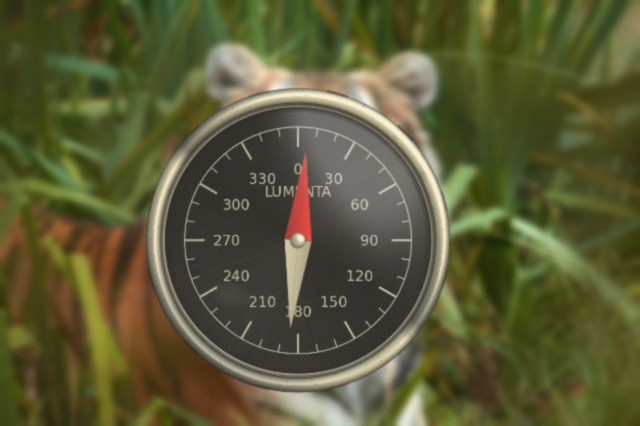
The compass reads 5 °
